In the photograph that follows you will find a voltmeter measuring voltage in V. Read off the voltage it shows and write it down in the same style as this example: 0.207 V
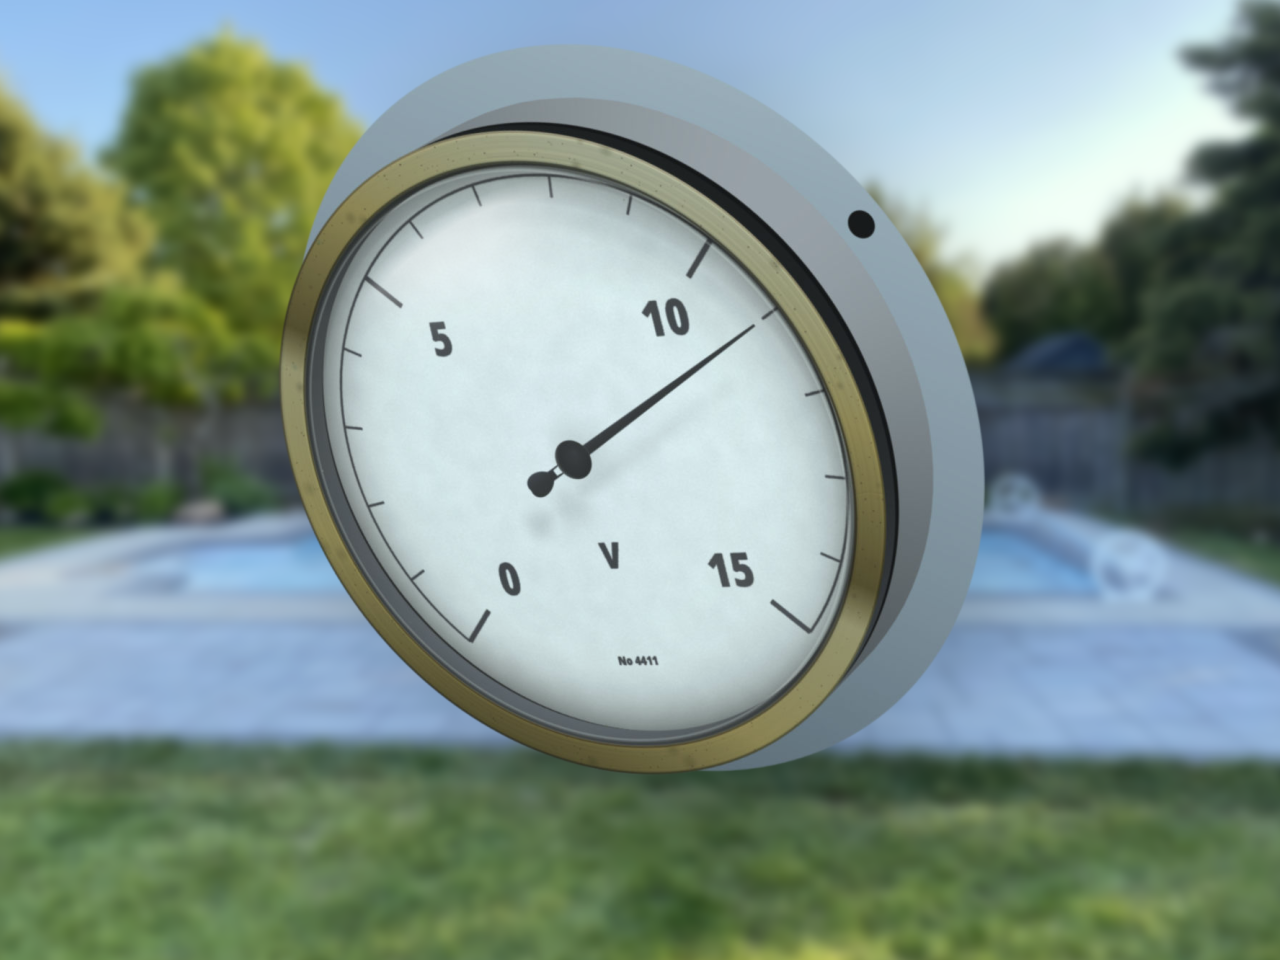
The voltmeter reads 11 V
